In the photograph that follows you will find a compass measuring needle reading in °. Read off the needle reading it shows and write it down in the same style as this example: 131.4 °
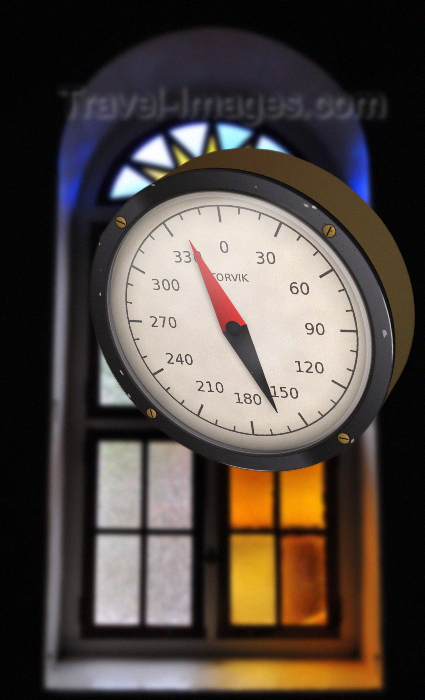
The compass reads 340 °
